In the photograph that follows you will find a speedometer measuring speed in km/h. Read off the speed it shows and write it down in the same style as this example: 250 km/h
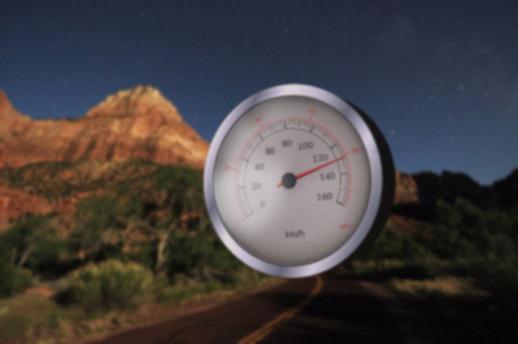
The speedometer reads 130 km/h
